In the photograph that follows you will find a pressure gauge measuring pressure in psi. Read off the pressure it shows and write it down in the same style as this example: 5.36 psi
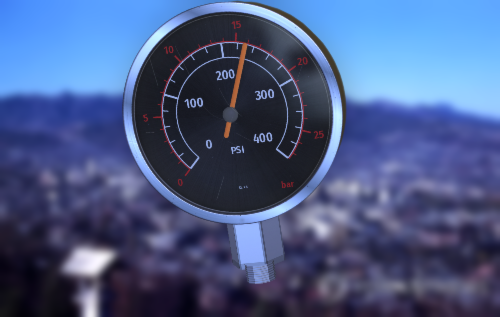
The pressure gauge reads 230 psi
